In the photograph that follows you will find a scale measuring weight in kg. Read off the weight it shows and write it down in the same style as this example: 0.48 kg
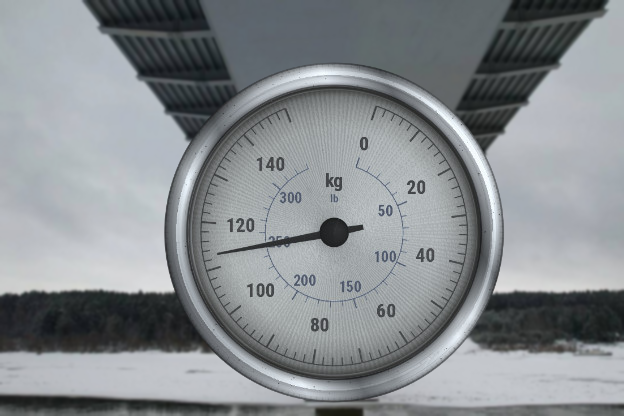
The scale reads 113 kg
